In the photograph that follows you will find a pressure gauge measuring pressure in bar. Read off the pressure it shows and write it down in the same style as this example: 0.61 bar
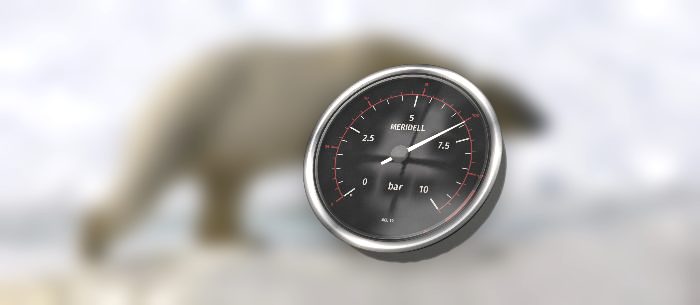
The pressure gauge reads 7 bar
